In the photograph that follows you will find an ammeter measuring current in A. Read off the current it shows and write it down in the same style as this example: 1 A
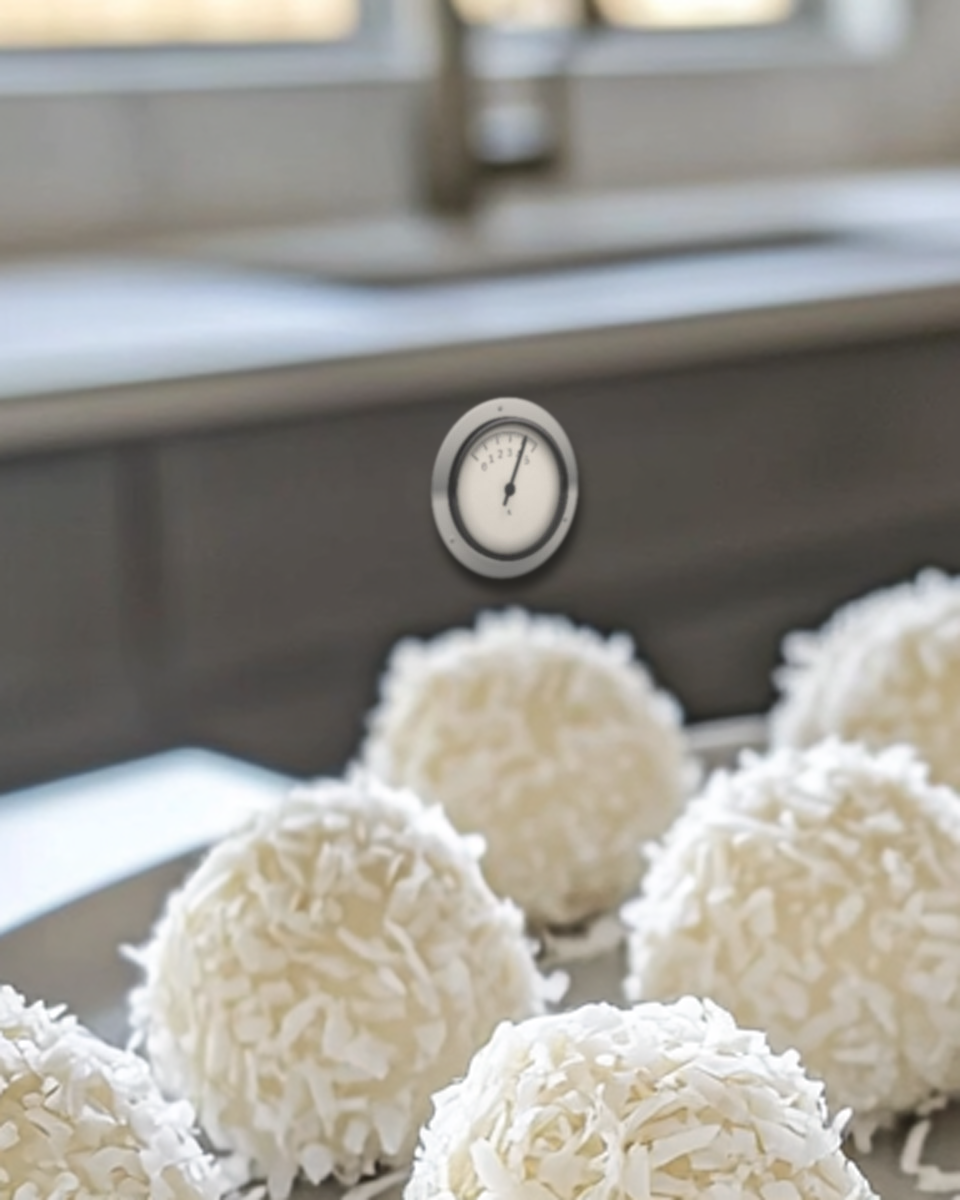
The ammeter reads 4 A
